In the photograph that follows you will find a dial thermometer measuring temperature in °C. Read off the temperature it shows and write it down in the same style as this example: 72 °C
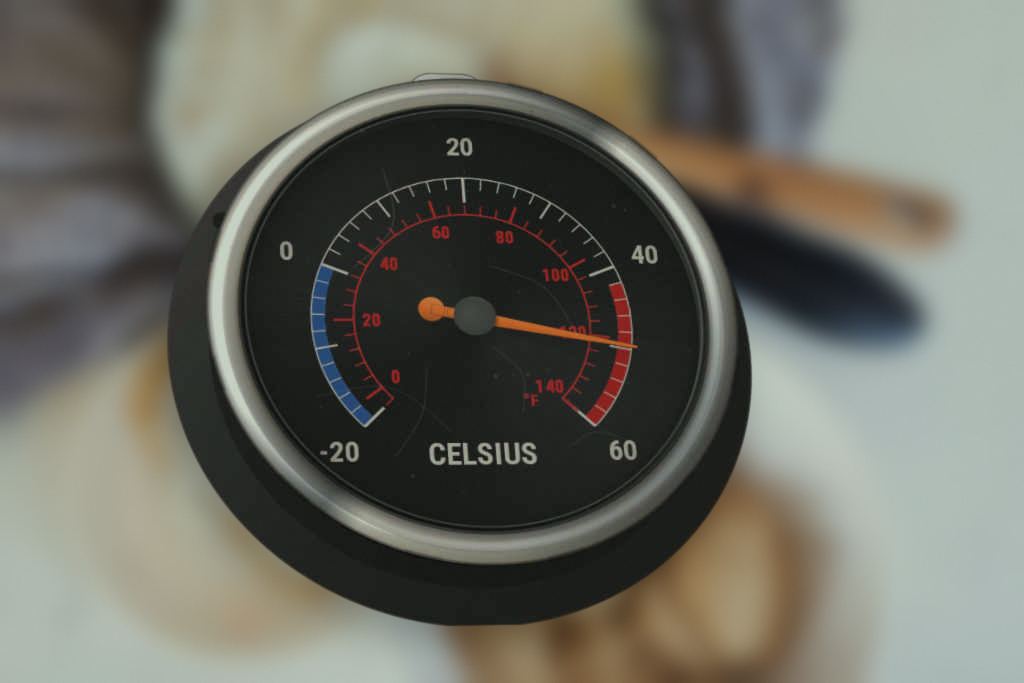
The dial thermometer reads 50 °C
